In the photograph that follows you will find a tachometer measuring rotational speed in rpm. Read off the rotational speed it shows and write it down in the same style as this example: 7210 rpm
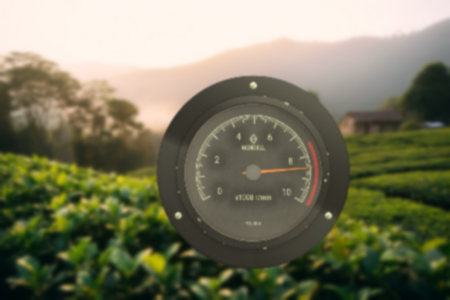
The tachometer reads 8500 rpm
